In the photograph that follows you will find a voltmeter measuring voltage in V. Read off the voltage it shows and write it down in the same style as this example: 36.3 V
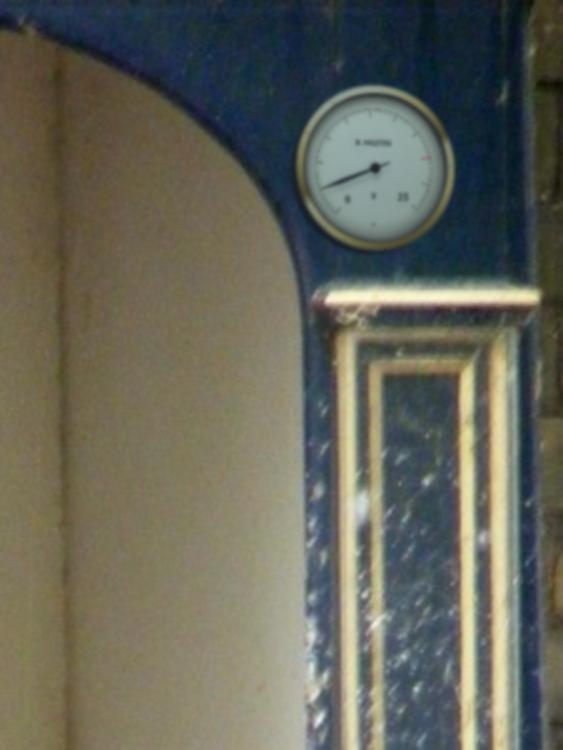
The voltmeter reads 2.5 V
